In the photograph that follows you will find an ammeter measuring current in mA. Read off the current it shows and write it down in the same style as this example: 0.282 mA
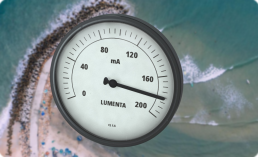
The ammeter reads 180 mA
